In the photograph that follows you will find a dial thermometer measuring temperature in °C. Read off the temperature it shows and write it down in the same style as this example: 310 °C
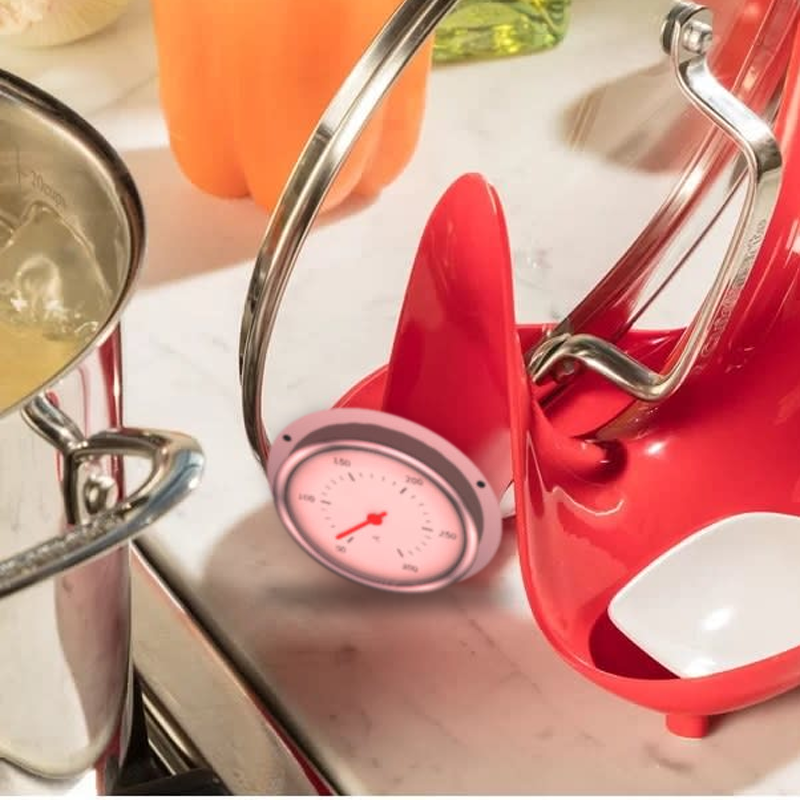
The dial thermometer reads 60 °C
